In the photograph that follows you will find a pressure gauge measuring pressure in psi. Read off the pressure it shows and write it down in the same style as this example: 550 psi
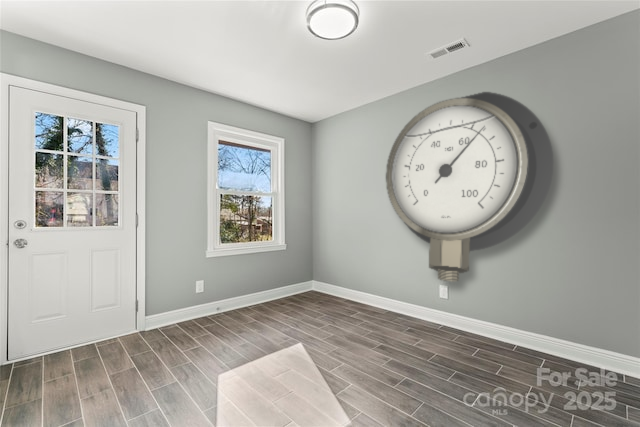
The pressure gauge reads 65 psi
